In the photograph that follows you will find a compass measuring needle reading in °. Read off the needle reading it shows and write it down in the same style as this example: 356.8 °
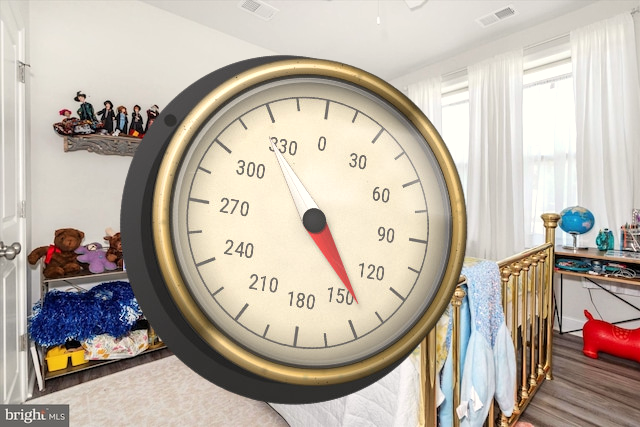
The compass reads 142.5 °
